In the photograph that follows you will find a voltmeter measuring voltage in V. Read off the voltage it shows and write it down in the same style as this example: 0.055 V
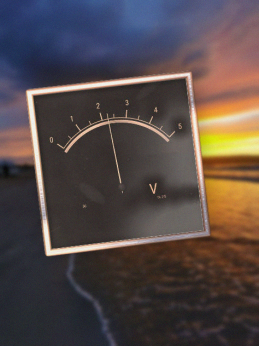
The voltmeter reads 2.25 V
